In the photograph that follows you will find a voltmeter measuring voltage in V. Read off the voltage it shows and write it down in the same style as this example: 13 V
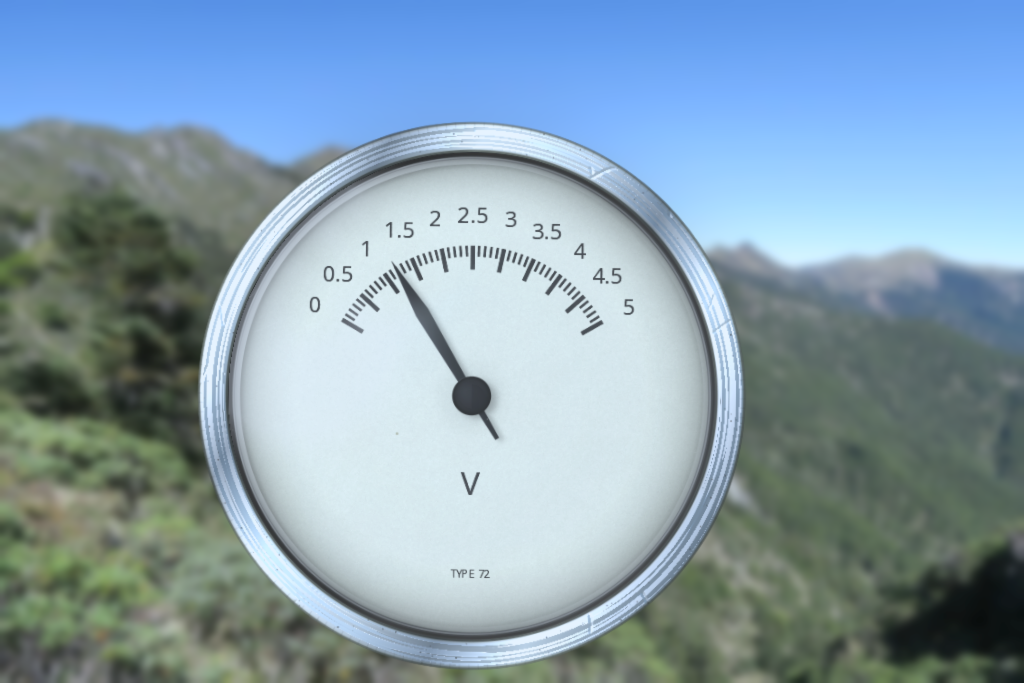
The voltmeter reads 1.2 V
